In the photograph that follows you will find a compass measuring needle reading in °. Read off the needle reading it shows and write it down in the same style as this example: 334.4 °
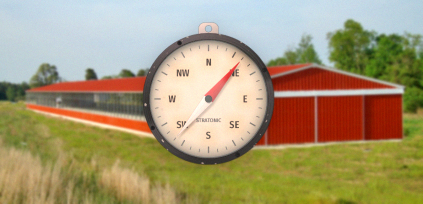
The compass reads 40 °
